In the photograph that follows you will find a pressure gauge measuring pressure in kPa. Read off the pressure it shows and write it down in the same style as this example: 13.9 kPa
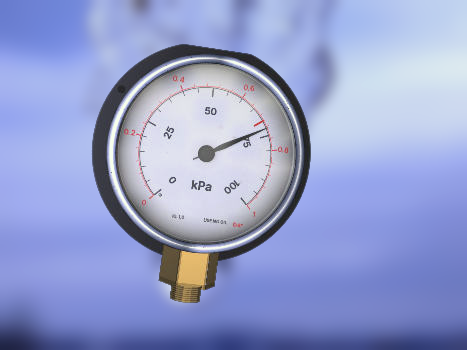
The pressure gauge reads 72.5 kPa
